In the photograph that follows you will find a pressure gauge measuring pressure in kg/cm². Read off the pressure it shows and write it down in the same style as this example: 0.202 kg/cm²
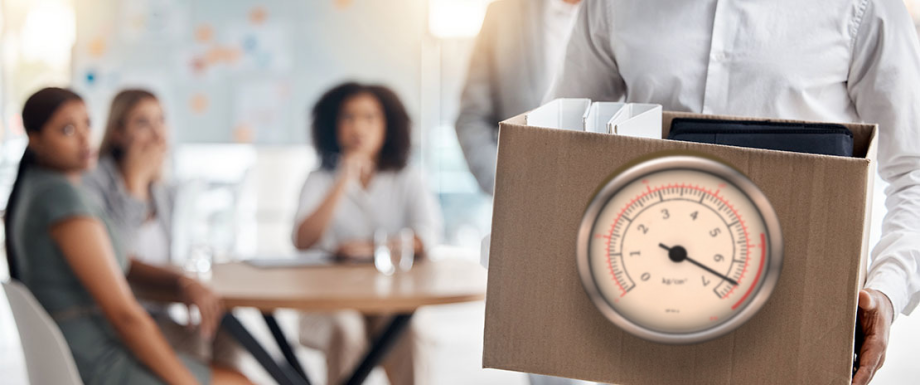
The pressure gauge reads 6.5 kg/cm²
